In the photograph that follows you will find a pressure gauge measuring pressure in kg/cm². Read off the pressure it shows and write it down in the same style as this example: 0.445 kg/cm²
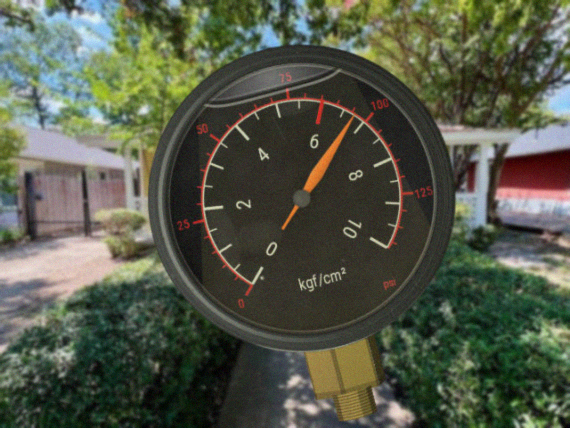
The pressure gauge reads 6.75 kg/cm²
